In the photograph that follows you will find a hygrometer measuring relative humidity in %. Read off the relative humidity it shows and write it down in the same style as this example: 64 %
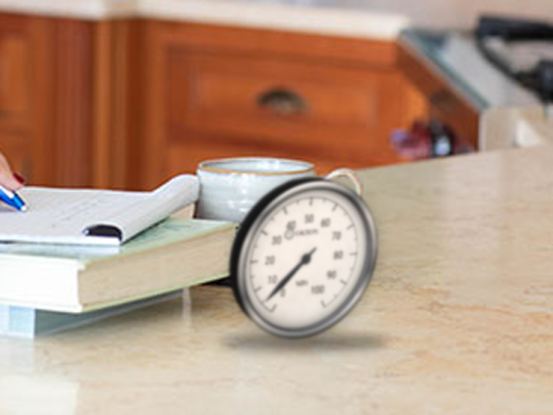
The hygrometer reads 5 %
